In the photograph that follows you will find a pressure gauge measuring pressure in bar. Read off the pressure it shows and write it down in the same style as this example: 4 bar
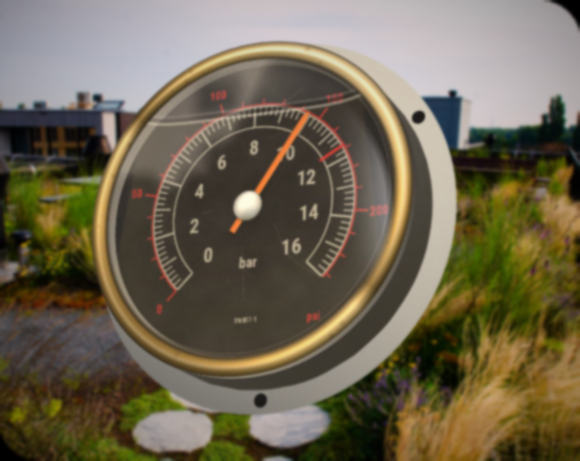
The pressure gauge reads 10 bar
